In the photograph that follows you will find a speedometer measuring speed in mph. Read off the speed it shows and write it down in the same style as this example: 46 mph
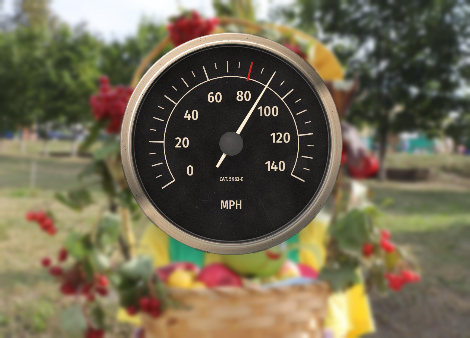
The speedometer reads 90 mph
